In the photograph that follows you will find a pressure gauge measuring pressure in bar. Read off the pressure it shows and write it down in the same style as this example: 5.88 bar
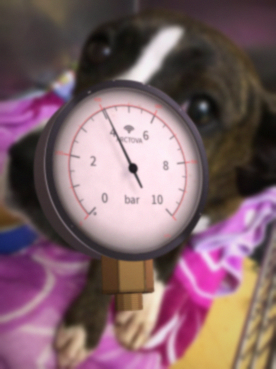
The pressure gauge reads 4 bar
